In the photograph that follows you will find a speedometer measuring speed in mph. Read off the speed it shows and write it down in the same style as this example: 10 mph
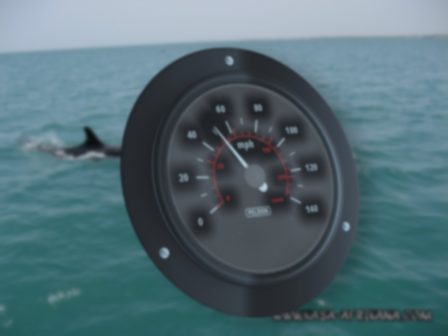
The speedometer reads 50 mph
